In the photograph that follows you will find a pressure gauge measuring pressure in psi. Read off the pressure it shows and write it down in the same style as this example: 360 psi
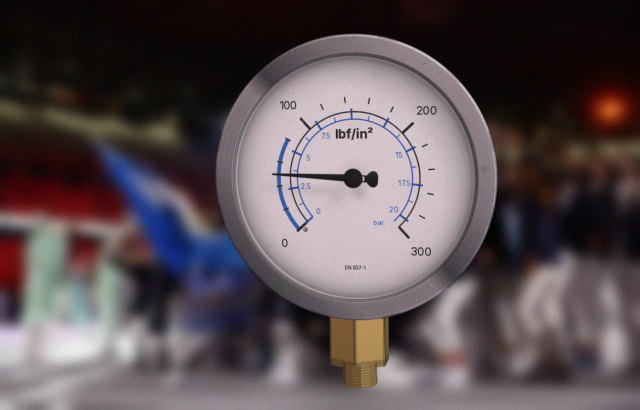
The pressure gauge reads 50 psi
